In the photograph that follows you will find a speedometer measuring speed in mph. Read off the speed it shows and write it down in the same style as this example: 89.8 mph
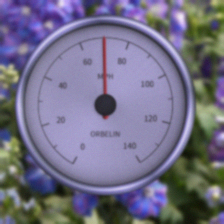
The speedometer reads 70 mph
